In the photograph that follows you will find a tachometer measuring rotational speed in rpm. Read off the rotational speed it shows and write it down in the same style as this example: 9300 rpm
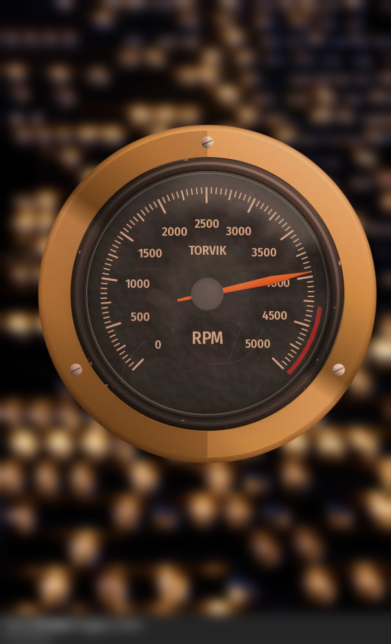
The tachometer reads 3950 rpm
